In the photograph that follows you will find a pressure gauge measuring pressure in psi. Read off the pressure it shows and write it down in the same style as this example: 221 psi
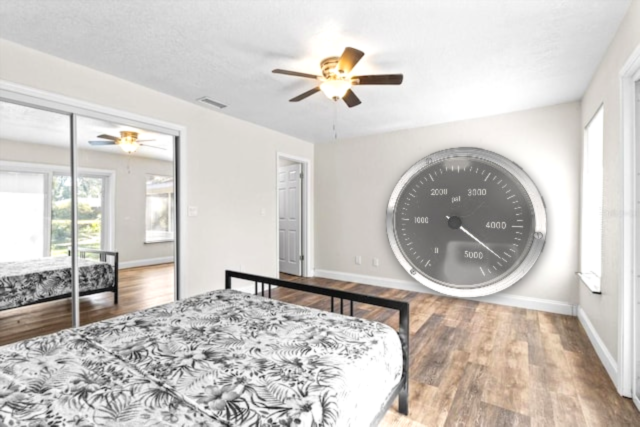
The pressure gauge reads 4600 psi
